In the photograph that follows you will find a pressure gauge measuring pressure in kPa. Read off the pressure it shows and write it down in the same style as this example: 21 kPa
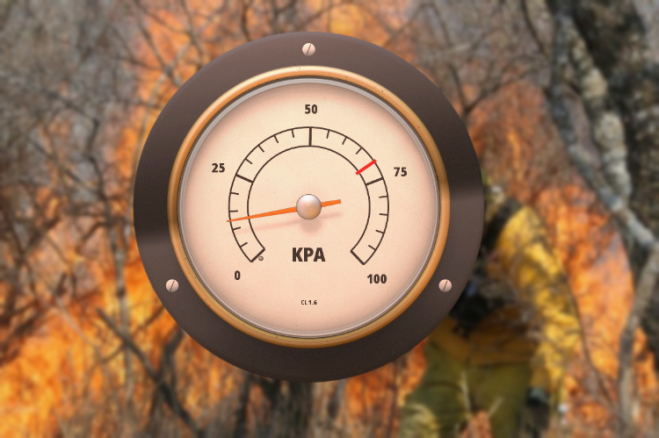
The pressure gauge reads 12.5 kPa
